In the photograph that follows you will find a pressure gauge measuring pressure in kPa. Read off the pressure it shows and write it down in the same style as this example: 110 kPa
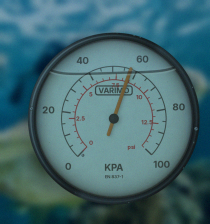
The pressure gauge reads 57.5 kPa
